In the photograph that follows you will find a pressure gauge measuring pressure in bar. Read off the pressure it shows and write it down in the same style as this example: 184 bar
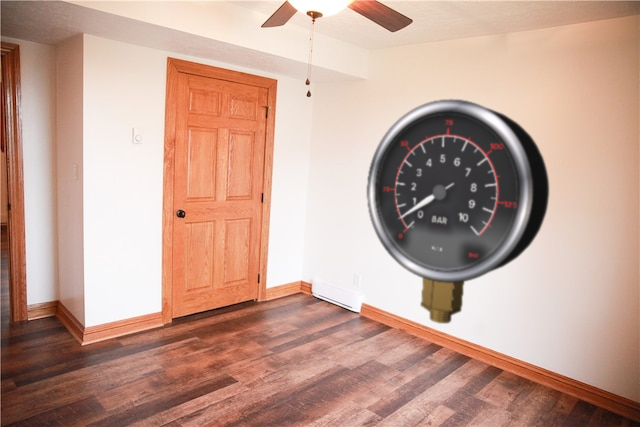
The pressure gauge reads 0.5 bar
